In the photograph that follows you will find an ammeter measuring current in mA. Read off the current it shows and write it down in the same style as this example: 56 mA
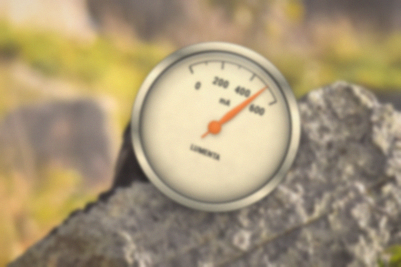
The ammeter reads 500 mA
